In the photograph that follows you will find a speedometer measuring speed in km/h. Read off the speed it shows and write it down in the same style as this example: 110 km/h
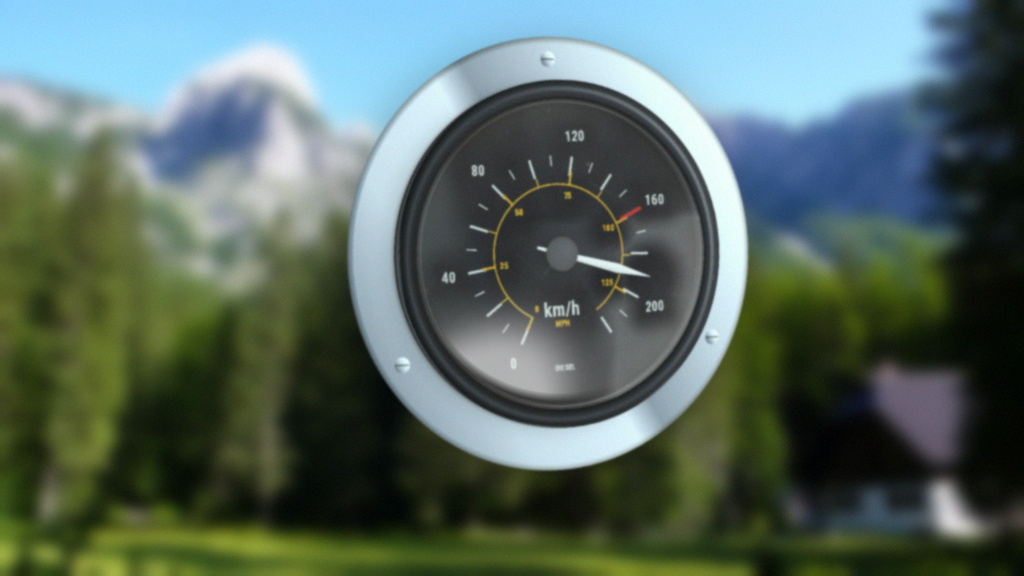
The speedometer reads 190 km/h
